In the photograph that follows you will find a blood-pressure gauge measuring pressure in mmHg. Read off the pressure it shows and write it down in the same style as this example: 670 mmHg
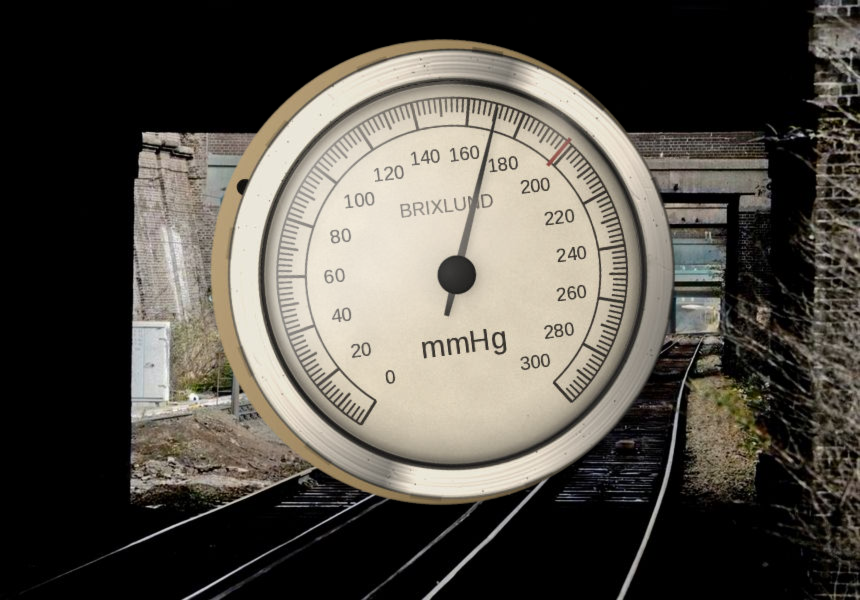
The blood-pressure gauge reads 170 mmHg
